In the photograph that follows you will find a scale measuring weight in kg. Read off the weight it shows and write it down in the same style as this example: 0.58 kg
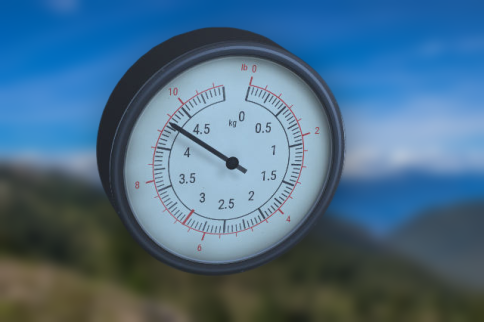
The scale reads 4.3 kg
